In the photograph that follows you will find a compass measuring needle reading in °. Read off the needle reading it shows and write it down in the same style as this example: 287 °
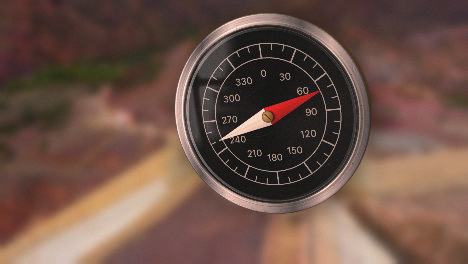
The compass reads 70 °
